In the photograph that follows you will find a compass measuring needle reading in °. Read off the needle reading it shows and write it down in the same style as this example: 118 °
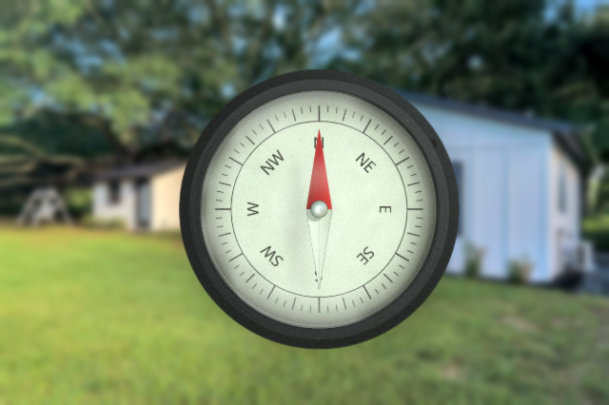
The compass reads 0 °
